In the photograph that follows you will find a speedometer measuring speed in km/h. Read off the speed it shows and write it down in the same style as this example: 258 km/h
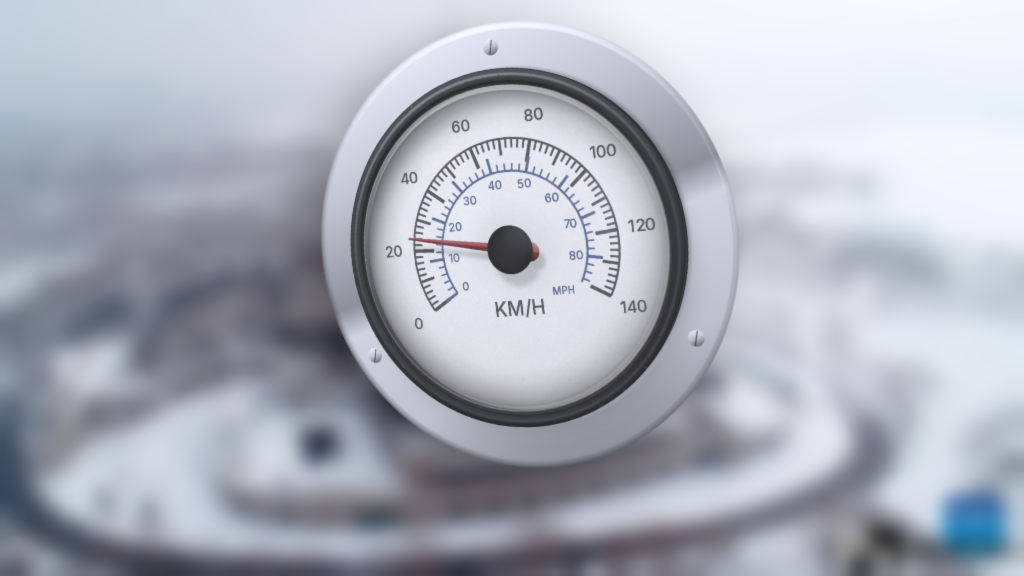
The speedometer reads 24 km/h
